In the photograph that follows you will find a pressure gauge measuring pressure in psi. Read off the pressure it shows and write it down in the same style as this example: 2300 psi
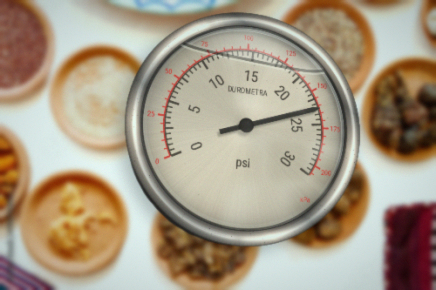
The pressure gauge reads 23.5 psi
